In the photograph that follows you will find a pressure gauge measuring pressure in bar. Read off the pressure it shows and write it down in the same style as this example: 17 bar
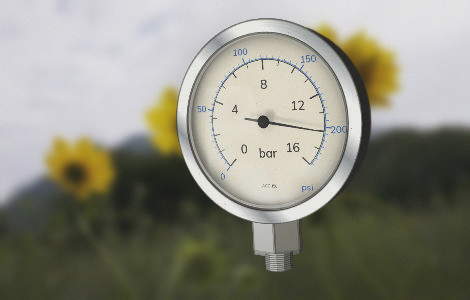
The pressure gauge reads 14 bar
